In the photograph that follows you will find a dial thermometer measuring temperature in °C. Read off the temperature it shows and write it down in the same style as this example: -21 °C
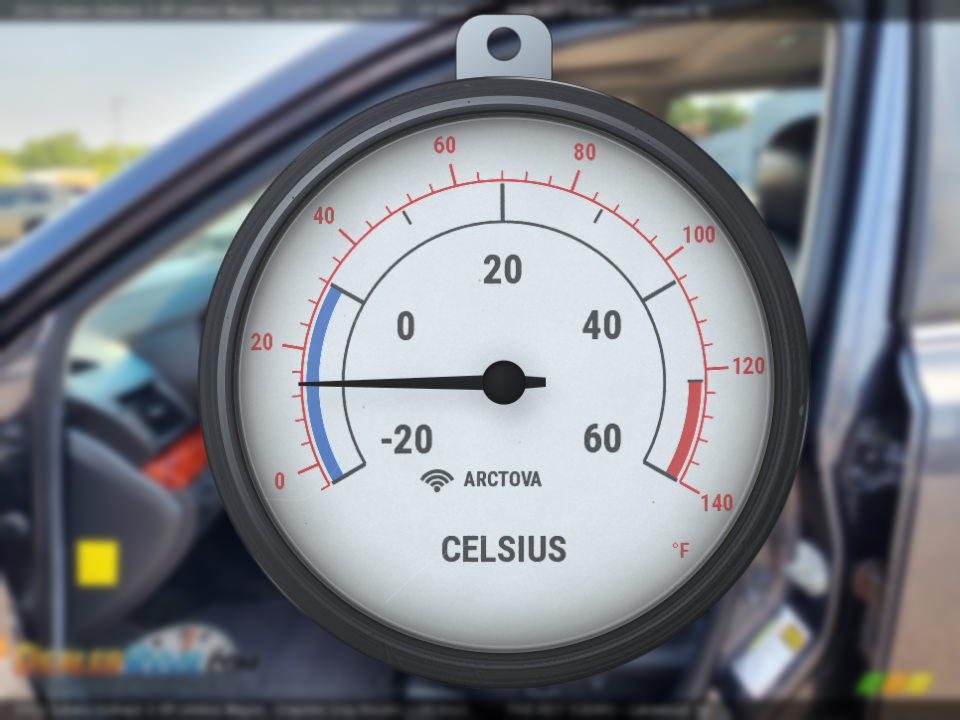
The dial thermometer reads -10 °C
